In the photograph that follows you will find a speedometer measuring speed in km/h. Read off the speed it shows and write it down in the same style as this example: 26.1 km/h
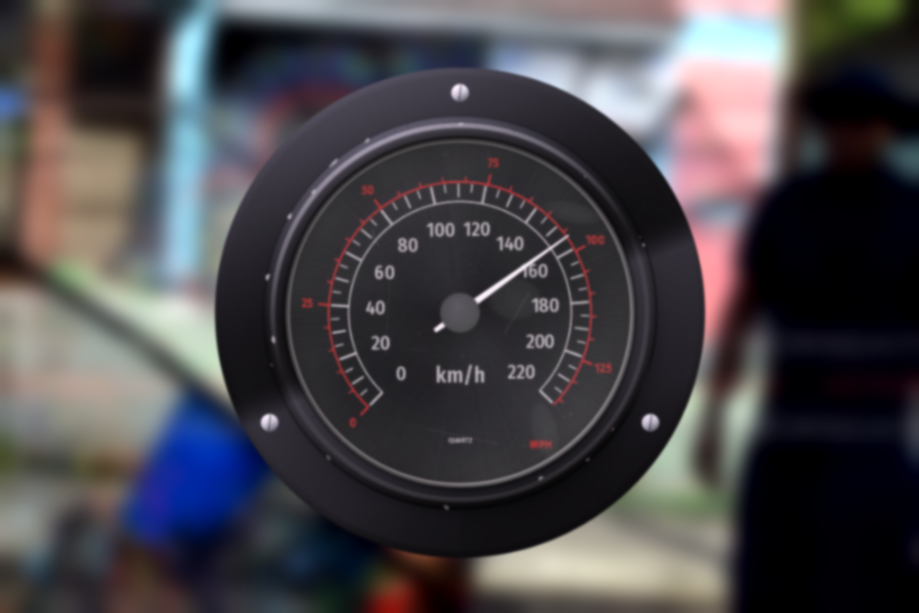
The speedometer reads 155 km/h
